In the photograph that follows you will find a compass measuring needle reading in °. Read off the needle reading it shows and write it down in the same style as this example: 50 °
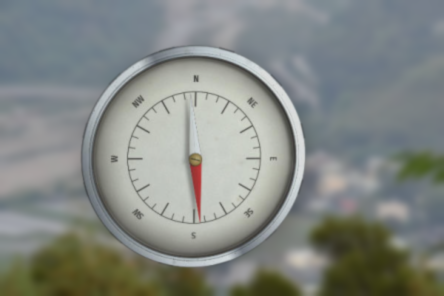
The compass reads 175 °
